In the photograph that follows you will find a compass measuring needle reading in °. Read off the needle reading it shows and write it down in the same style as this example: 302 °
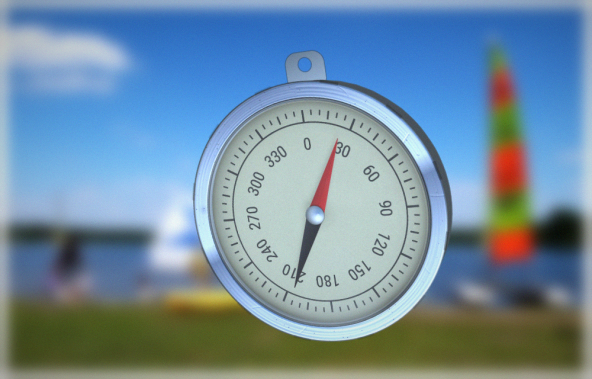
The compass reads 25 °
